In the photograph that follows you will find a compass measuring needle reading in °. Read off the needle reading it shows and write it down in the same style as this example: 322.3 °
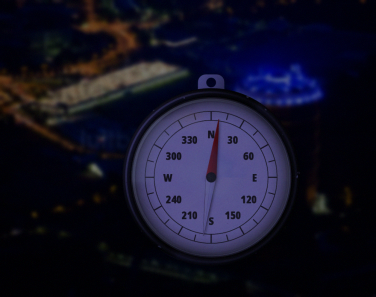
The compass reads 7.5 °
